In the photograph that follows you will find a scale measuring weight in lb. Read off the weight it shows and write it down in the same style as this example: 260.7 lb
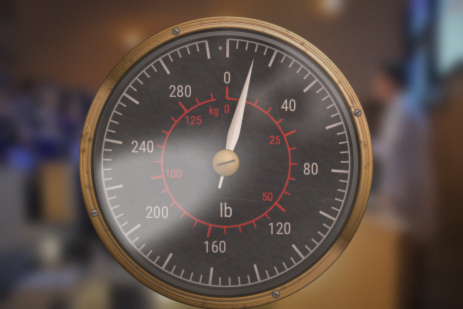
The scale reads 12 lb
